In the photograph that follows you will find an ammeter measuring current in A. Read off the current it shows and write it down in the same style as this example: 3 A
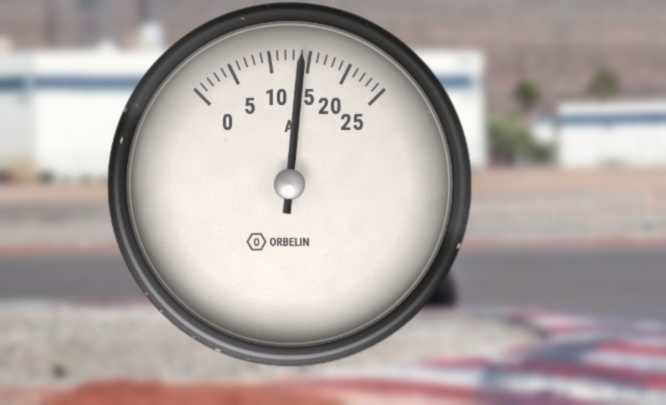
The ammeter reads 14 A
